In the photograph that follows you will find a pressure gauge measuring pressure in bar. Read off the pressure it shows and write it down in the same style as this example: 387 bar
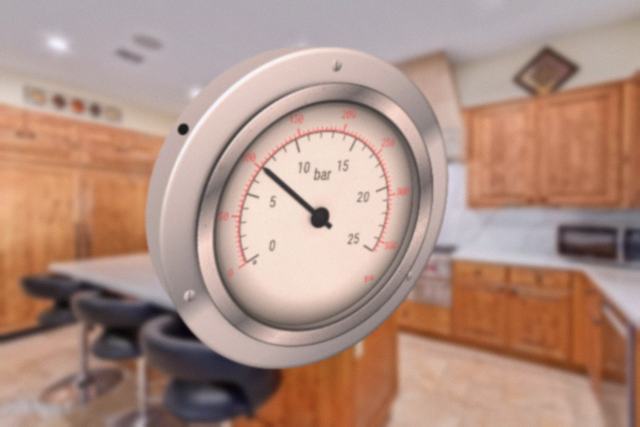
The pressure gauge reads 7 bar
